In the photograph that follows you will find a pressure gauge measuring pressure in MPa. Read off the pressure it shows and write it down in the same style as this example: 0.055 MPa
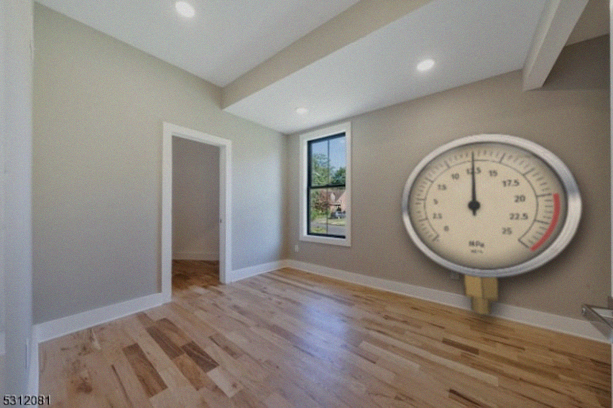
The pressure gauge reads 12.5 MPa
